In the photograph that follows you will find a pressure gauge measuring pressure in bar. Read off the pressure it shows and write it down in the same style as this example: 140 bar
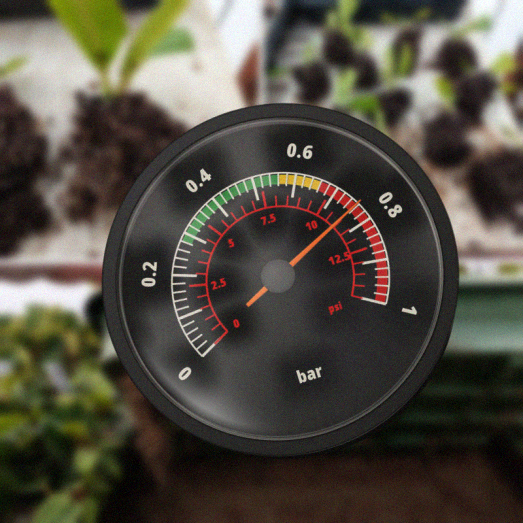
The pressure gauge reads 0.76 bar
